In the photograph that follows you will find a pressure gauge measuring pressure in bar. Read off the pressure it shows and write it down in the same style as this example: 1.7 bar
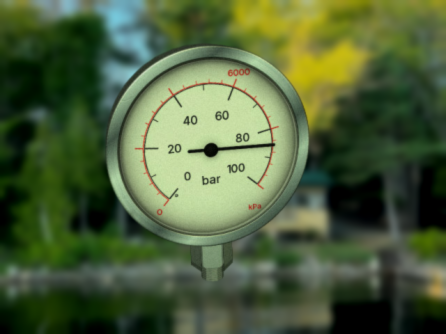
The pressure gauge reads 85 bar
